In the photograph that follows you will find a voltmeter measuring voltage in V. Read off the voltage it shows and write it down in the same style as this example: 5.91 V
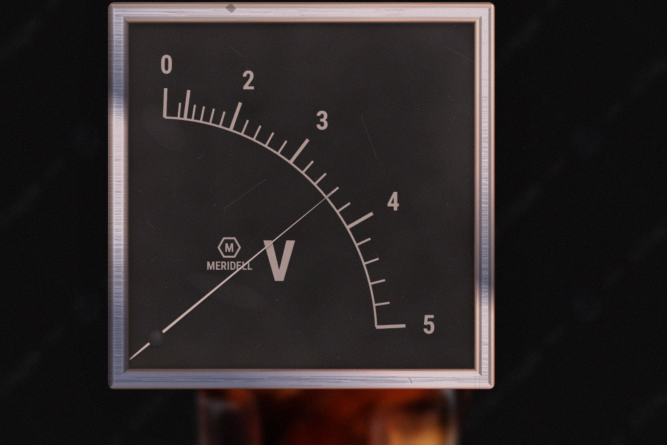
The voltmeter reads 3.6 V
